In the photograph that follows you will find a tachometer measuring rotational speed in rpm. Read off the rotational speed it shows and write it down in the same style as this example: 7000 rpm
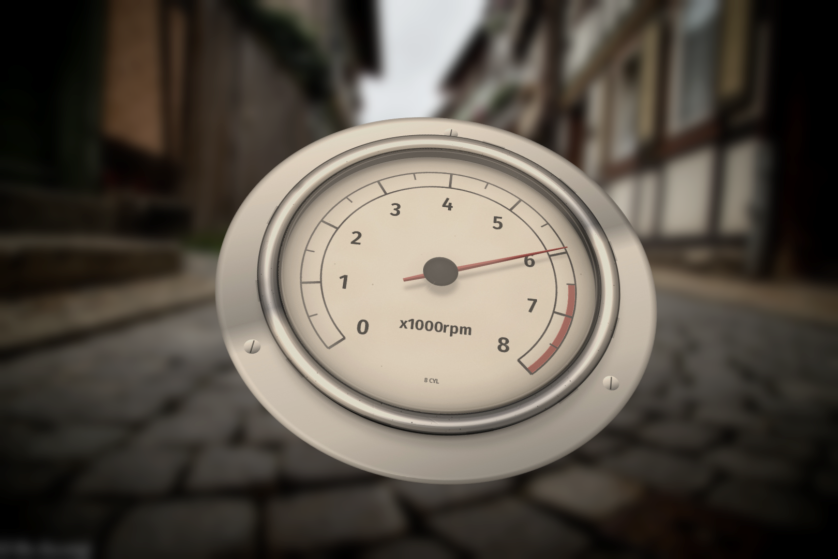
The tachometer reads 6000 rpm
